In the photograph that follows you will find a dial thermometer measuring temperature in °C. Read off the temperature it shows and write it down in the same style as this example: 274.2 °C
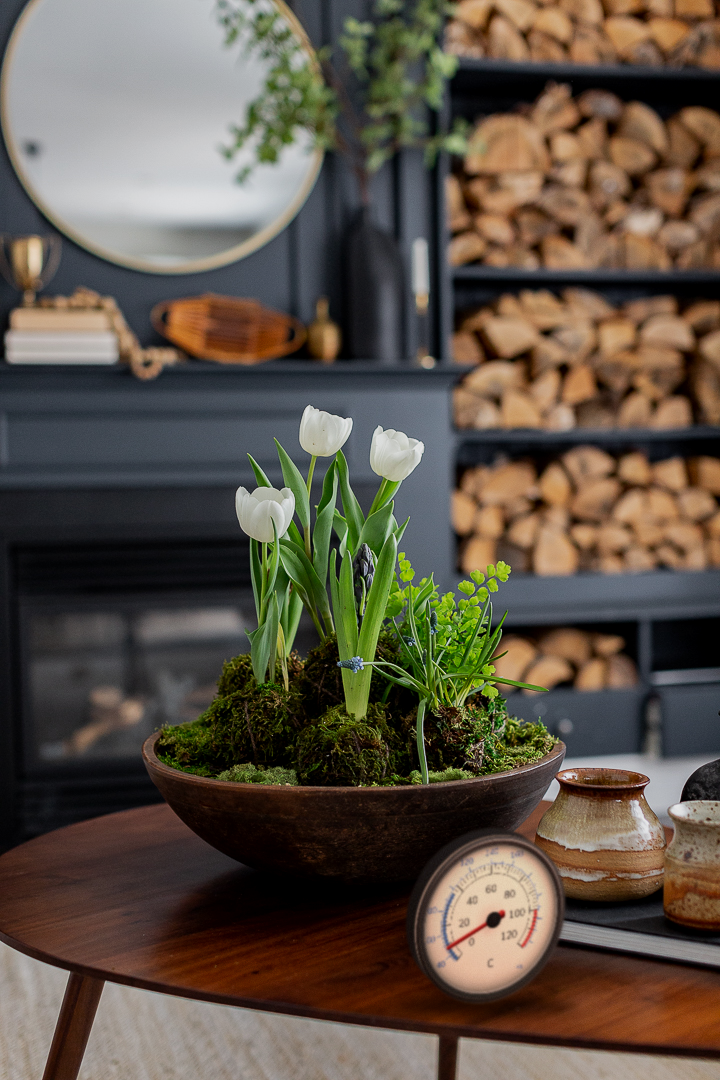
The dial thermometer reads 10 °C
